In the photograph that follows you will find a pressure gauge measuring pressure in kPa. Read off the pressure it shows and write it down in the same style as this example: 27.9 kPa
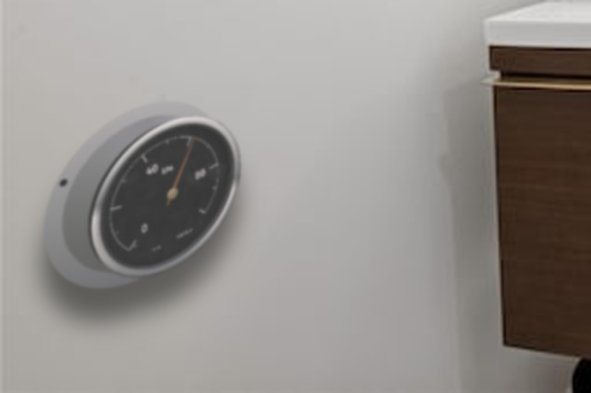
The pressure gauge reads 60 kPa
